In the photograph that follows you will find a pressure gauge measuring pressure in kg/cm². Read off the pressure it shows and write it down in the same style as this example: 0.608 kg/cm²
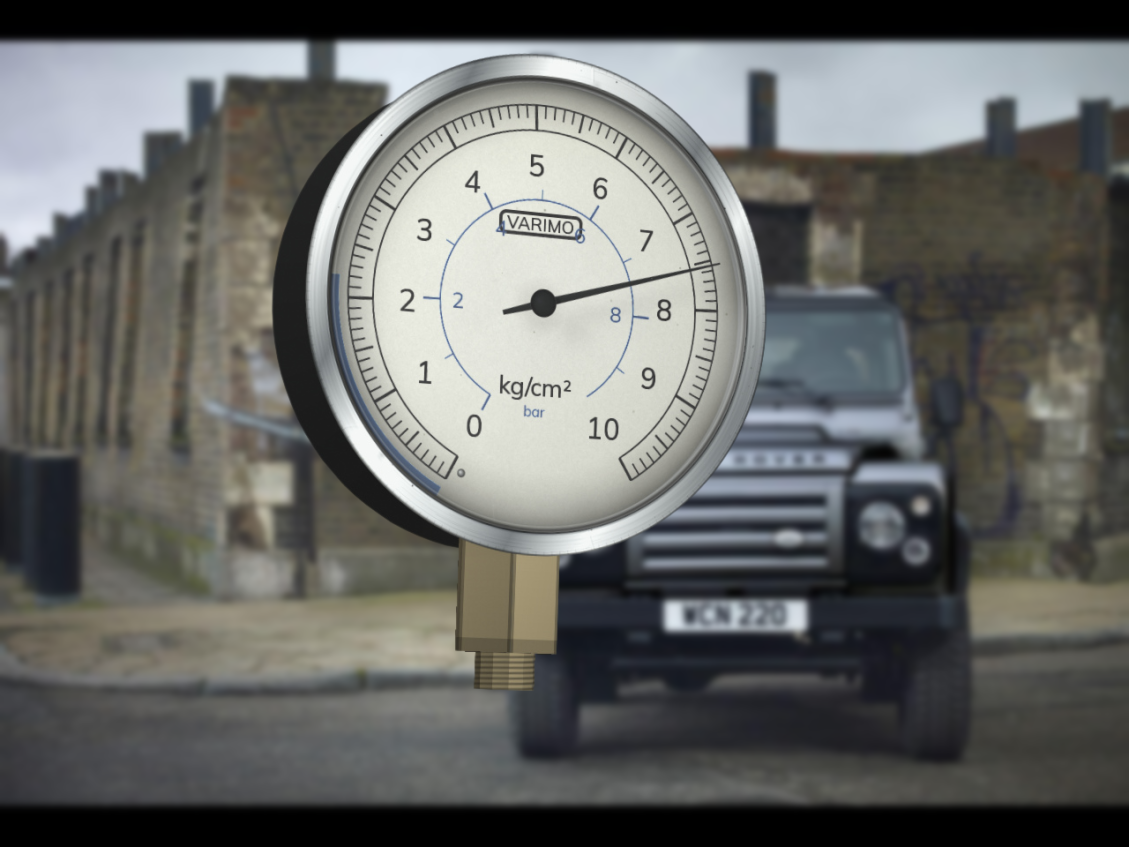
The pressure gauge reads 7.55 kg/cm²
